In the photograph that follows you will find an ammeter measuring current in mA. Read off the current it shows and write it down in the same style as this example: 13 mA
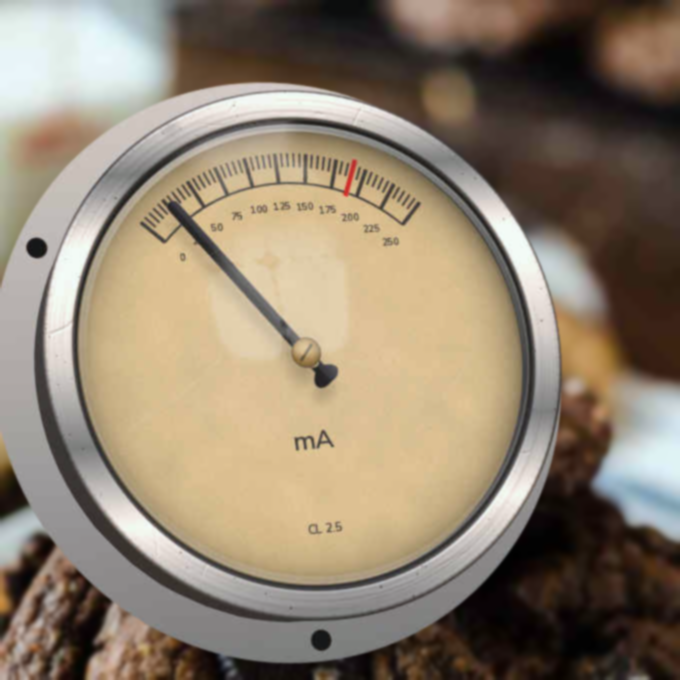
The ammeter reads 25 mA
